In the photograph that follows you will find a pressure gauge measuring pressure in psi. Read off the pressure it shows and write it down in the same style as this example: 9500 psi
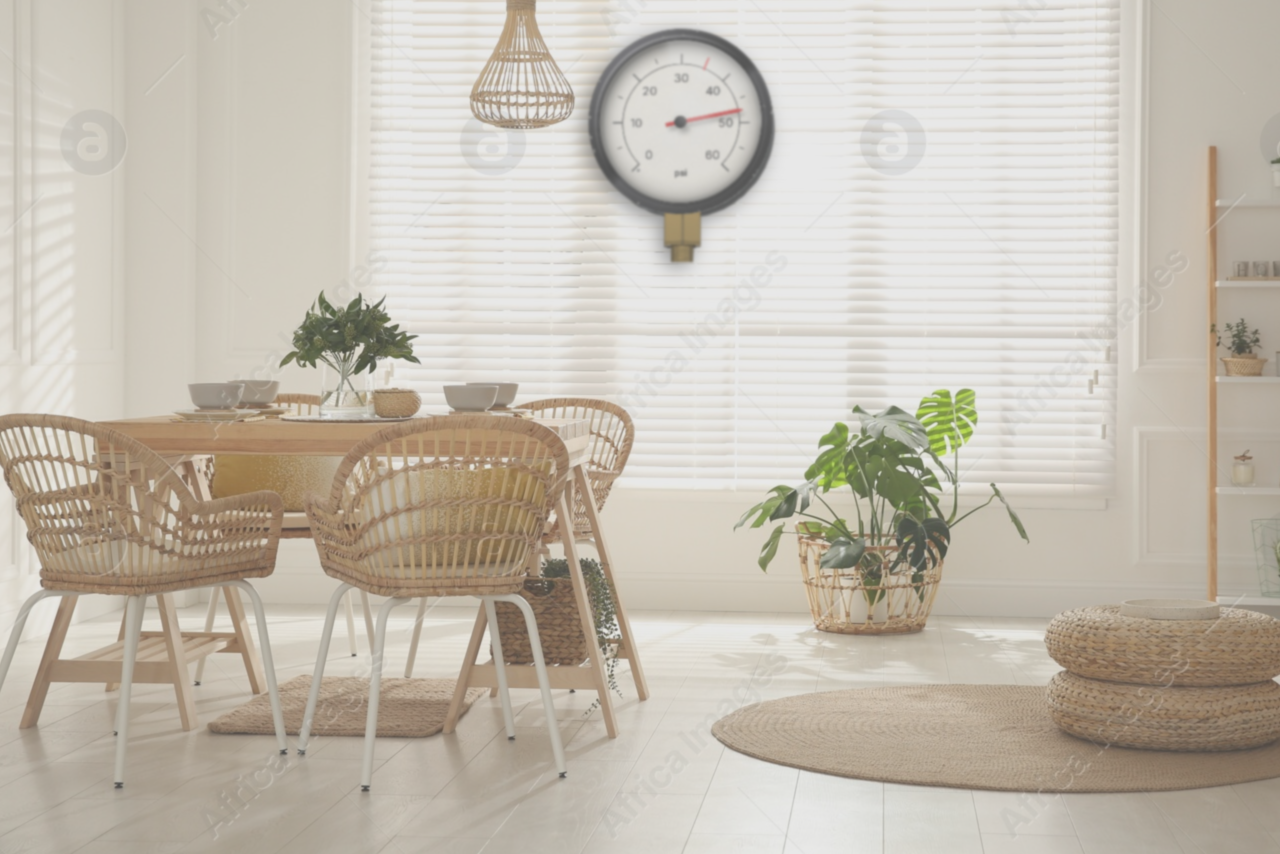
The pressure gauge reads 47.5 psi
